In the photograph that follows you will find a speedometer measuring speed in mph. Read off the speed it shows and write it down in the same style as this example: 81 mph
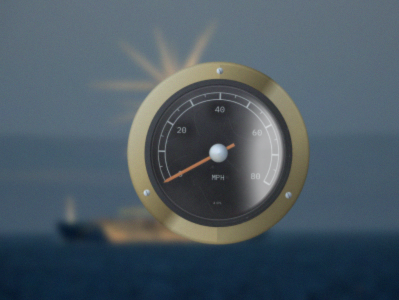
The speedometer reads 0 mph
